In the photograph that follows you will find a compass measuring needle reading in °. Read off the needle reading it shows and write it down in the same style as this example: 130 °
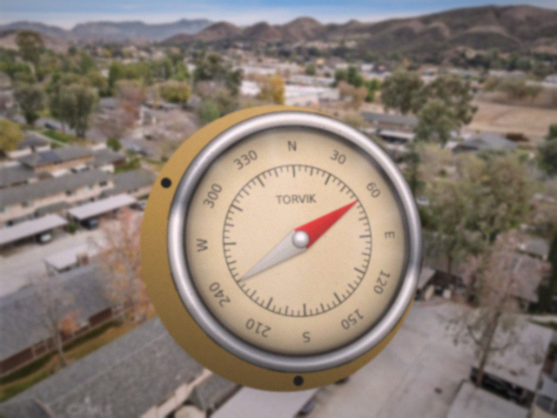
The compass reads 60 °
